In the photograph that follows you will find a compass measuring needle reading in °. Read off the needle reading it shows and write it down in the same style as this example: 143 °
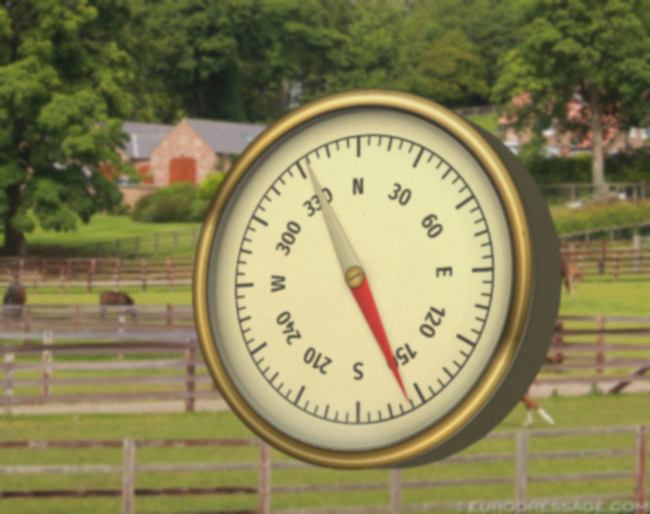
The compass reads 155 °
